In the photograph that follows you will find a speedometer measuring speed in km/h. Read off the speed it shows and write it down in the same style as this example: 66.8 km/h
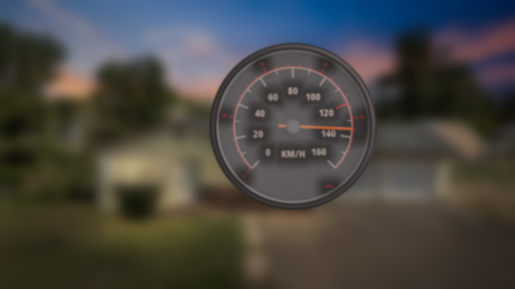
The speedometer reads 135 km/h
